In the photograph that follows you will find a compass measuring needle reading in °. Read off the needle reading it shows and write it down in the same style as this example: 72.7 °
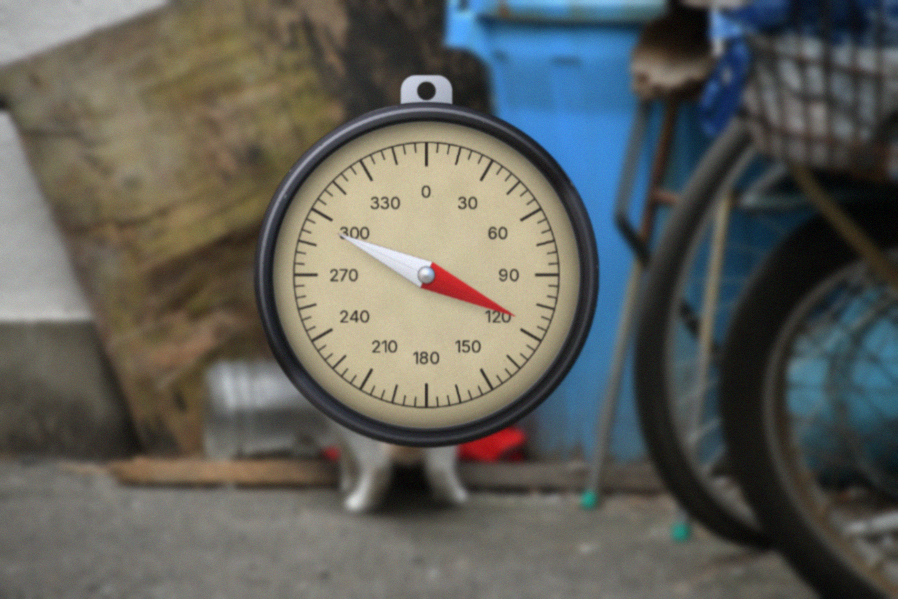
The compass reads 115 °
